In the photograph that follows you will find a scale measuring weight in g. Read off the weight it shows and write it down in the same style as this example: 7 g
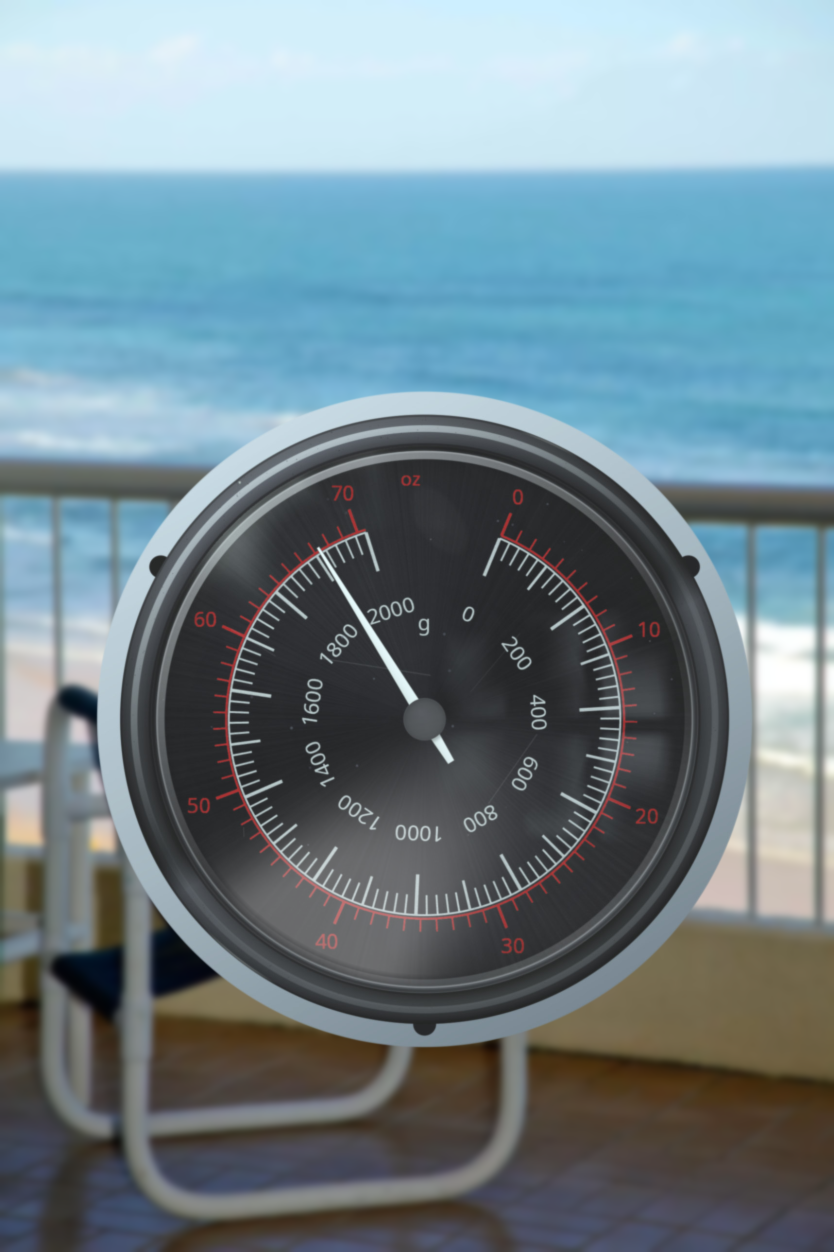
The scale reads 1910 g
